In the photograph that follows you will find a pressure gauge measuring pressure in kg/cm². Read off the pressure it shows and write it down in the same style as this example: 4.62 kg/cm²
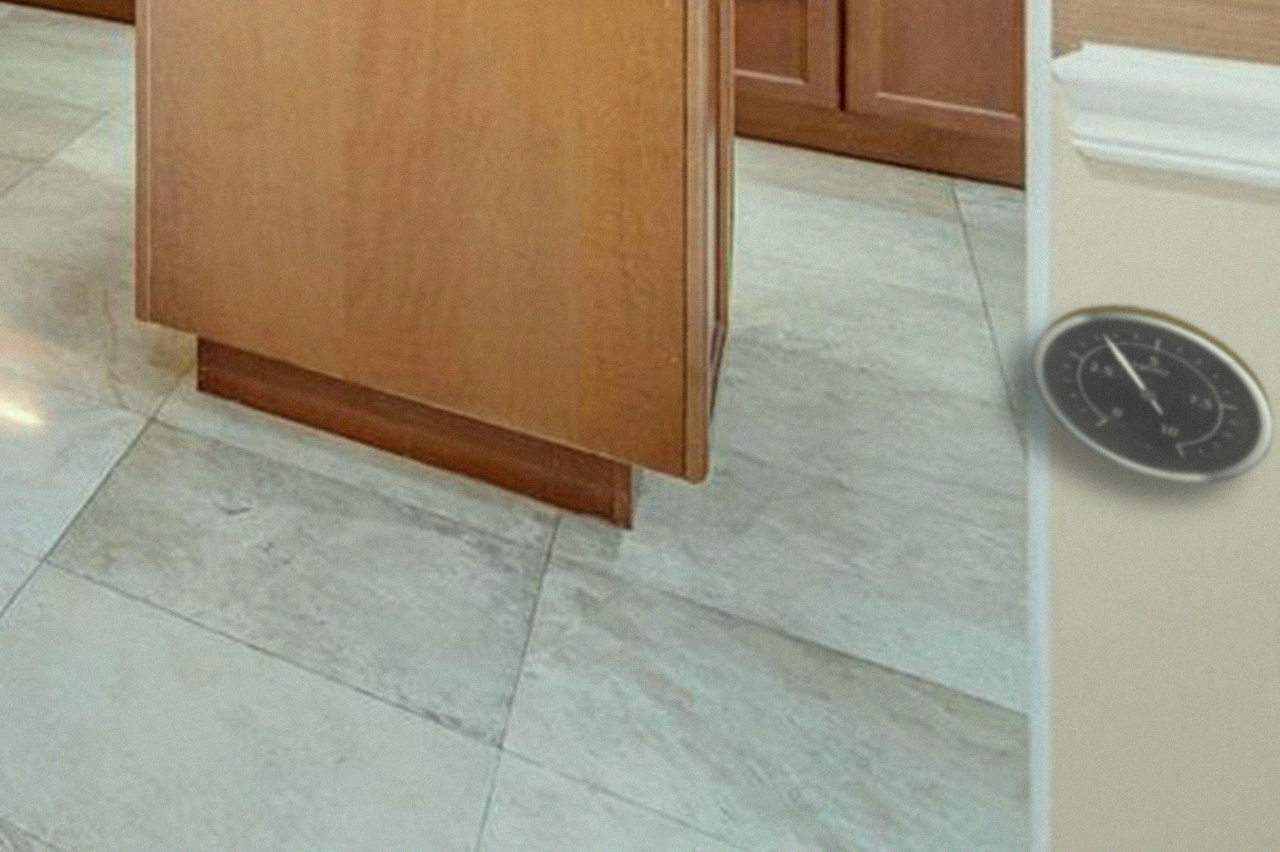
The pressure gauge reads 3.75 kg/cm²
